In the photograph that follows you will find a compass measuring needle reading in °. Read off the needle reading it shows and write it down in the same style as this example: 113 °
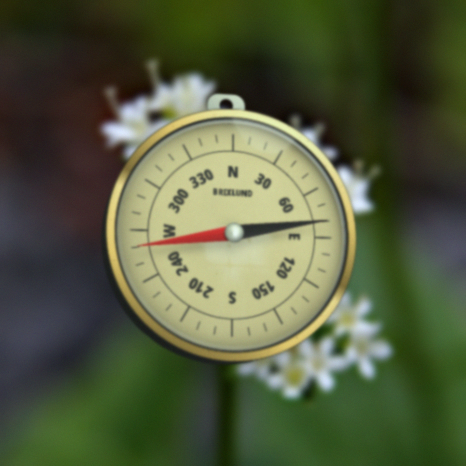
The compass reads 260 °
